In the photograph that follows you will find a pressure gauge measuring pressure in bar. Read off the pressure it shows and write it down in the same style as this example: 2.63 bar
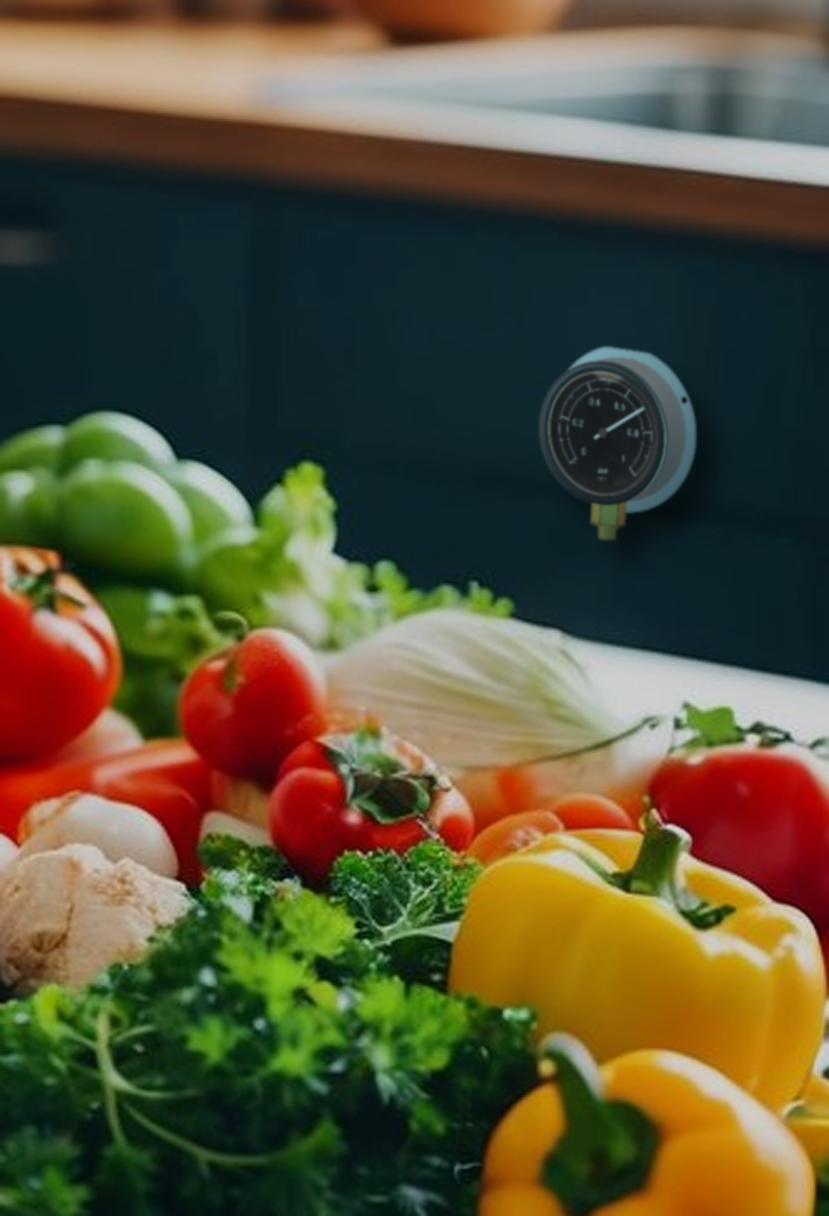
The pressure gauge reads 0.7 bar
